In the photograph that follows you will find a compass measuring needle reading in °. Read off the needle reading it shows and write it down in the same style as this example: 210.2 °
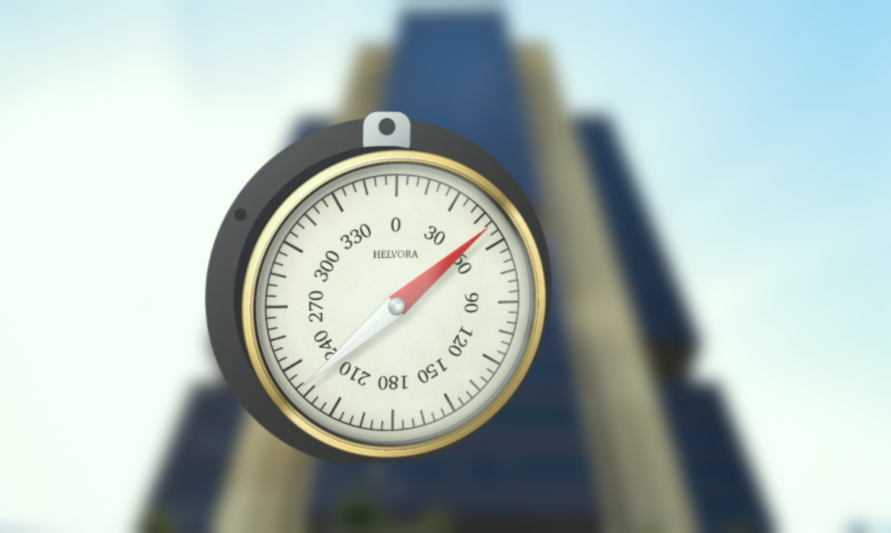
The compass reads 50 °
